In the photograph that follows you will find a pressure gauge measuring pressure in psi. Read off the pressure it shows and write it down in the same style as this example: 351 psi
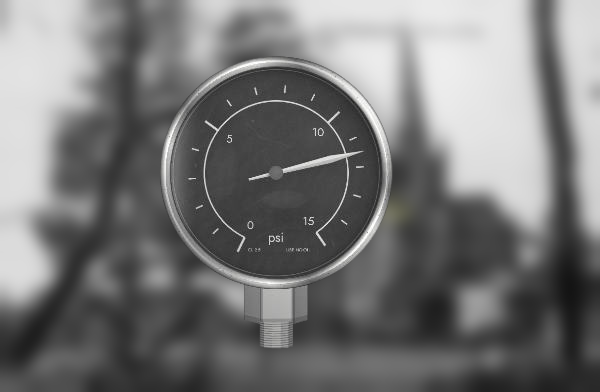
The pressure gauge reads 11.5 psi
